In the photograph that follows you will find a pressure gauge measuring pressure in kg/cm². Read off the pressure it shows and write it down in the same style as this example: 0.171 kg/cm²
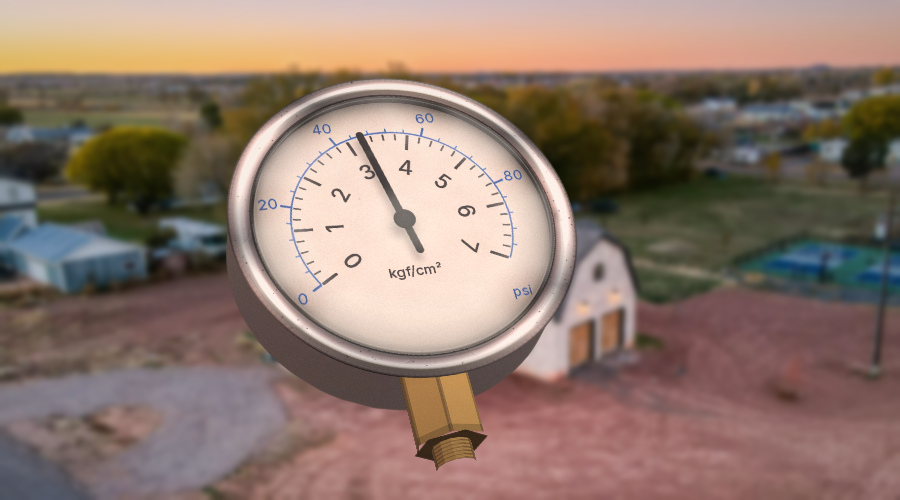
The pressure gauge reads 3.2 kg/cm²
